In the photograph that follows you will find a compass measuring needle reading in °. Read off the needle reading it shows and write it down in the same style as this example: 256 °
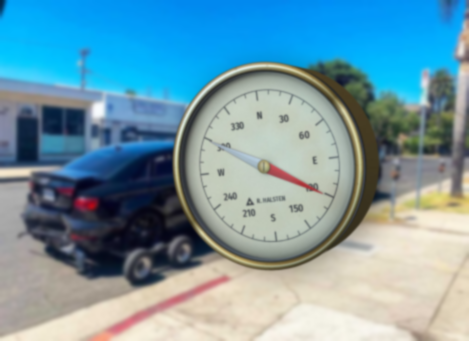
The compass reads 120 °
